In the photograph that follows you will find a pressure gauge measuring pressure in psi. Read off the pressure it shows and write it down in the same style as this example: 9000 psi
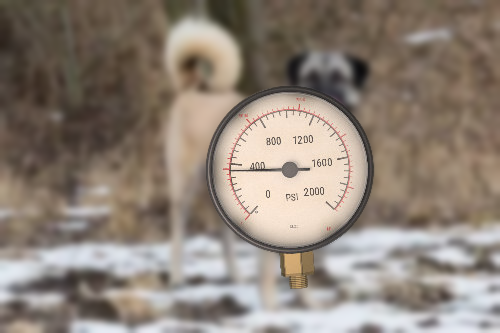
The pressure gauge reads 350 psi
